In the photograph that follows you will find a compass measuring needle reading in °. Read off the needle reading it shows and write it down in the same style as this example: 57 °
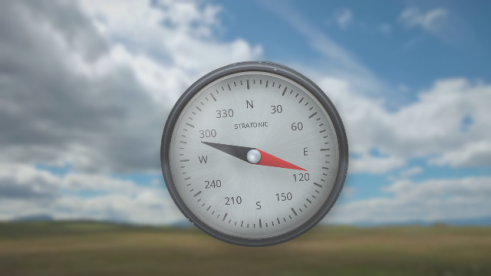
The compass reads 110 °
